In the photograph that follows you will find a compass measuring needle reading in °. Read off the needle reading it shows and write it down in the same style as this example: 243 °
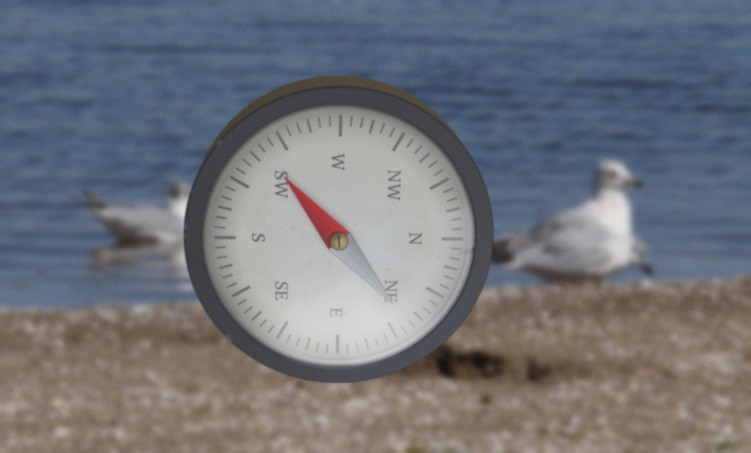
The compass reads 230 °
